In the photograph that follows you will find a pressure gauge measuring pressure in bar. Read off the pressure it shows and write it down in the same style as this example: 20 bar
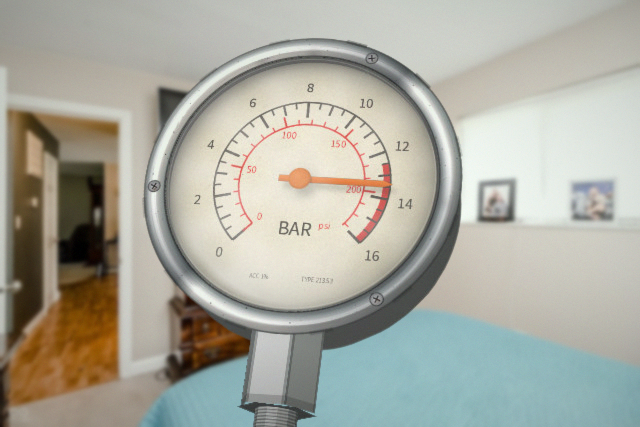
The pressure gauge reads 13.5 bar
